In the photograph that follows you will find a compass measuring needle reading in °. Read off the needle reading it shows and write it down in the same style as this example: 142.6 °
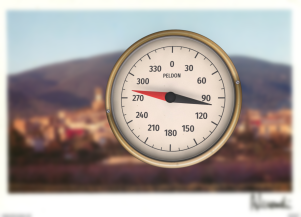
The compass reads 280 °
